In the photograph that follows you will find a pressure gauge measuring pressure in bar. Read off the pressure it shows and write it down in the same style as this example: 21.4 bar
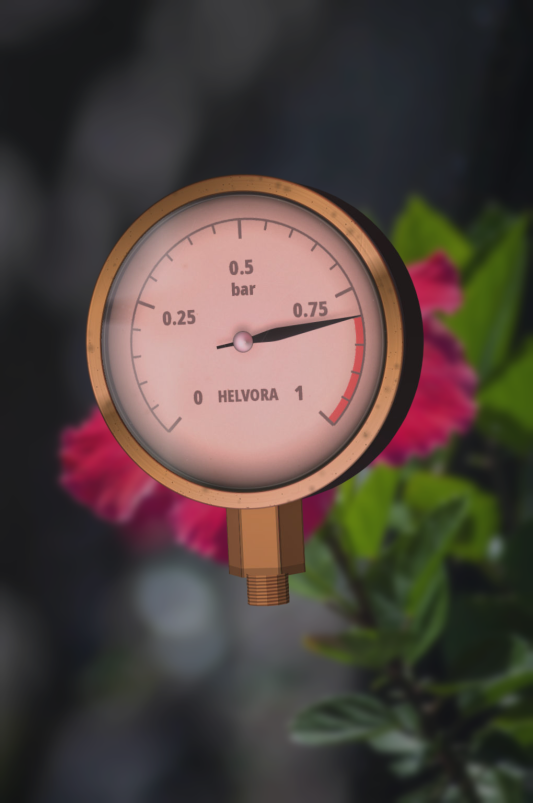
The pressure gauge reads 0.8 bar
